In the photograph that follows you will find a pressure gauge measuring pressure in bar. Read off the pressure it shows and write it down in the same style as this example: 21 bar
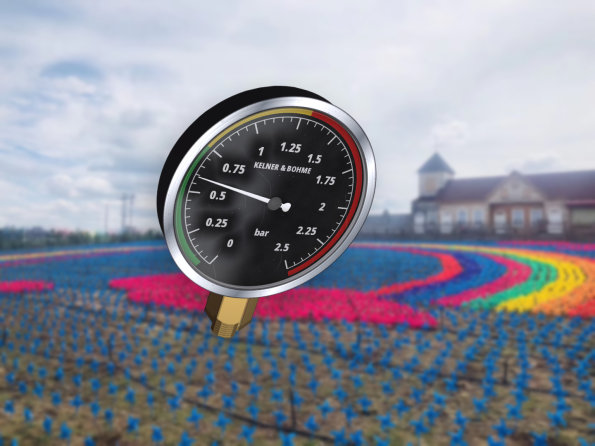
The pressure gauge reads 0.6 bar
